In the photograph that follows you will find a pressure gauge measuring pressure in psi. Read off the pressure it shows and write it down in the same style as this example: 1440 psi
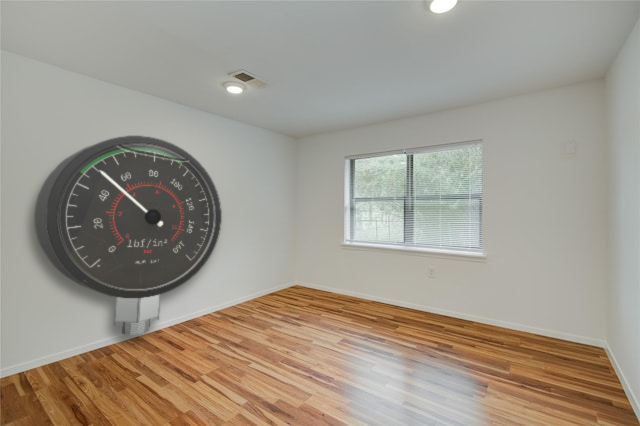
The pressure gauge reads 50 psi
